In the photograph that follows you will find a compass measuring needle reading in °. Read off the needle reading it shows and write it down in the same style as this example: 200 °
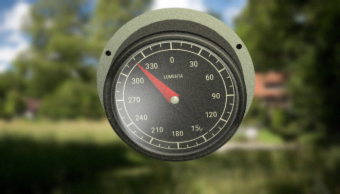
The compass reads 320 °
